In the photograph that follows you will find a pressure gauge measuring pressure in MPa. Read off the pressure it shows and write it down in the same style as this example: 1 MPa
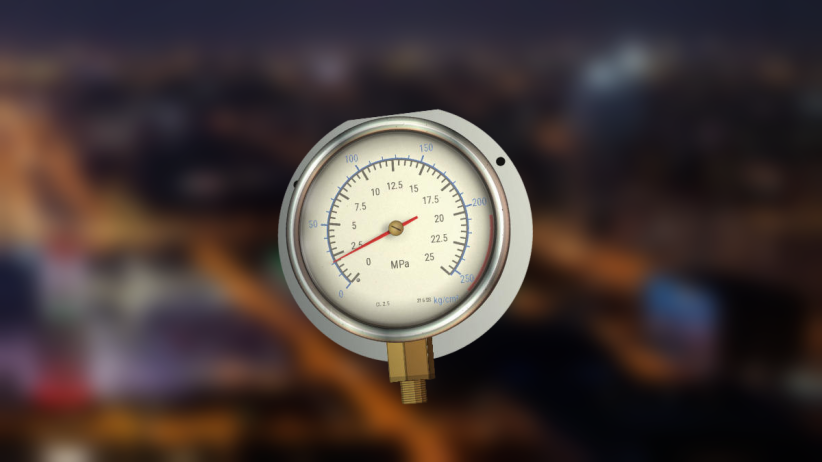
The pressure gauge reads 2 MPa
